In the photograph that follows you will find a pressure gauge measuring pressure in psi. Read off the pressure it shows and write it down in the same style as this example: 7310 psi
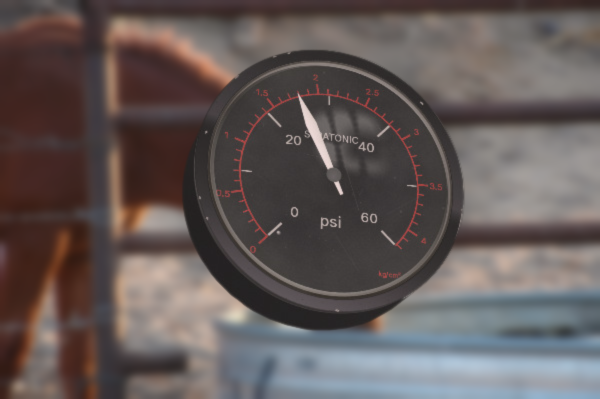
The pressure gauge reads 25 psi
